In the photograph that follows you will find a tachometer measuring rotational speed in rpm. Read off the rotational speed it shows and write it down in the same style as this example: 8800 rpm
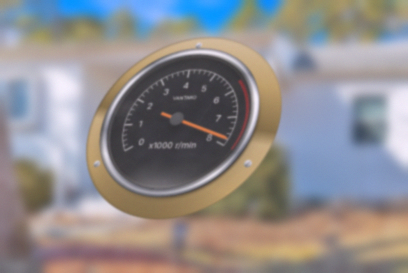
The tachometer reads 7800 rpm
